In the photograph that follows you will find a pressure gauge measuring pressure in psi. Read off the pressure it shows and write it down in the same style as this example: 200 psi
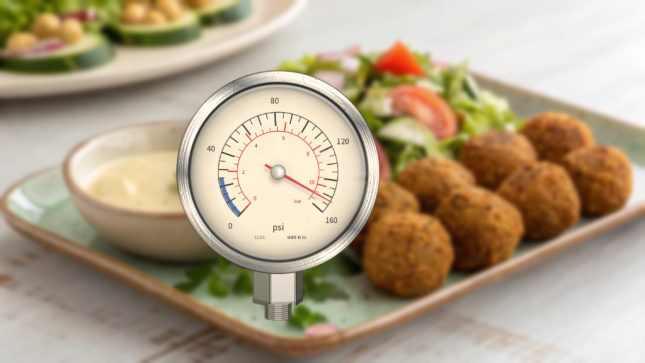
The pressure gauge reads 152.5 psi
